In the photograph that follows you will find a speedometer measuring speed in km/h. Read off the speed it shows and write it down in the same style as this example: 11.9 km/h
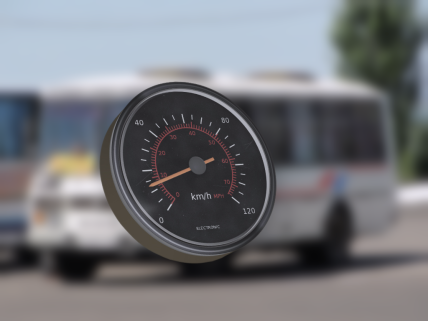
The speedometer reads 12.5 km/h
